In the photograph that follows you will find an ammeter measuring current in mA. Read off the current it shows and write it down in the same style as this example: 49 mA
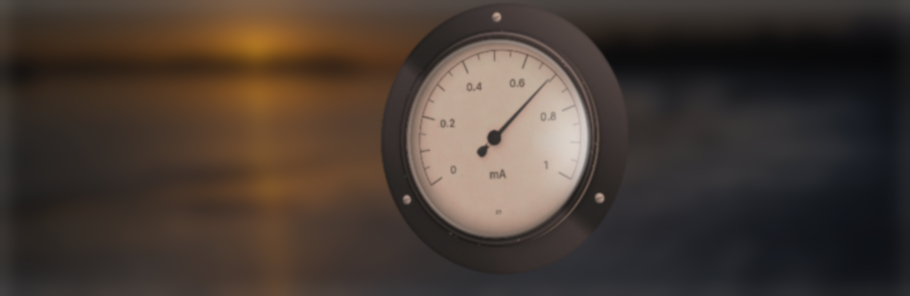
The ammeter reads 0.7 mA
